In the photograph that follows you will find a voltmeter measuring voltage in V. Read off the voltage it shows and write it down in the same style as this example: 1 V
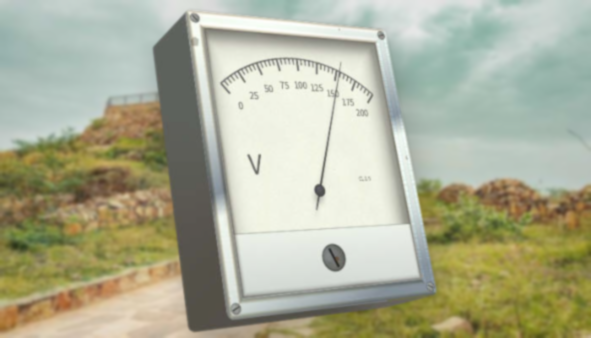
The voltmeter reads 150 V
